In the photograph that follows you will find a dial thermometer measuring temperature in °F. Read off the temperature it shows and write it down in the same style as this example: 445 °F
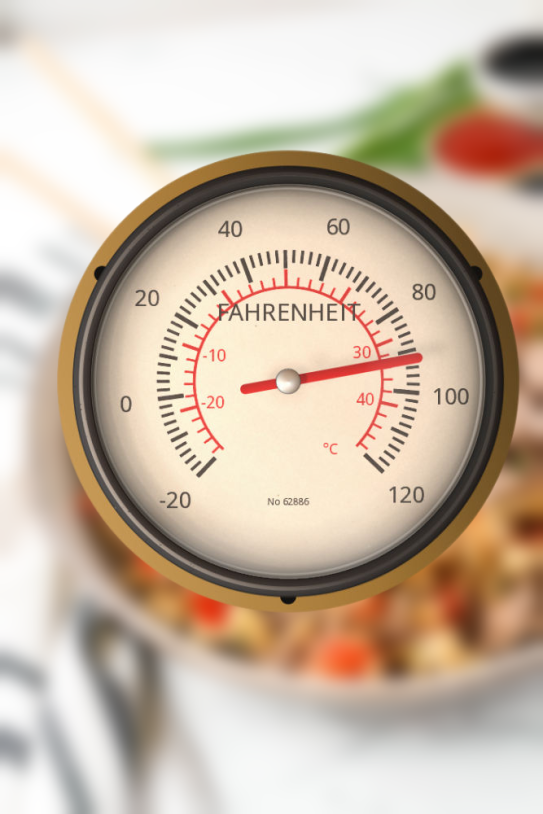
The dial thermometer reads 92 °F
